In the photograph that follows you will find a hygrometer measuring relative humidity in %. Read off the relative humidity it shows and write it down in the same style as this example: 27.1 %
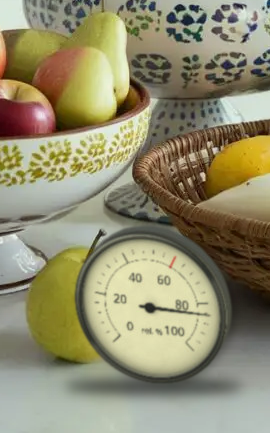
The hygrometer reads 84 %
